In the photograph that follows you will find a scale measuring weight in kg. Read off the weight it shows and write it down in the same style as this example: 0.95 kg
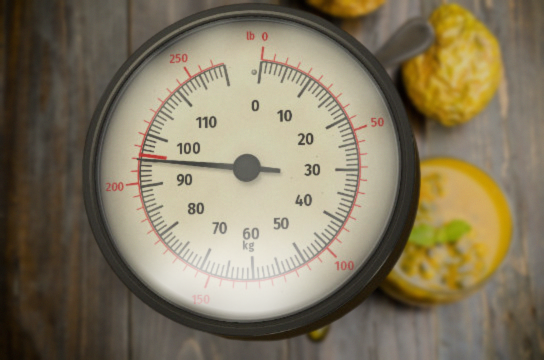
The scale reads 95 kg
